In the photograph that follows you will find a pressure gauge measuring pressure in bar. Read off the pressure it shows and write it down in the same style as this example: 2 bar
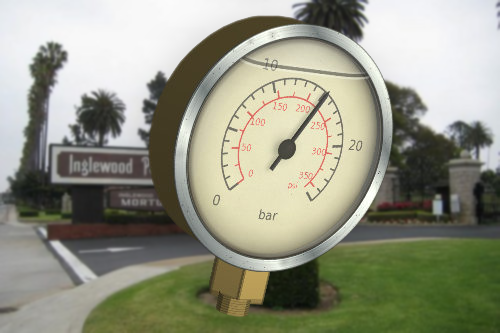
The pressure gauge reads 15 bar
